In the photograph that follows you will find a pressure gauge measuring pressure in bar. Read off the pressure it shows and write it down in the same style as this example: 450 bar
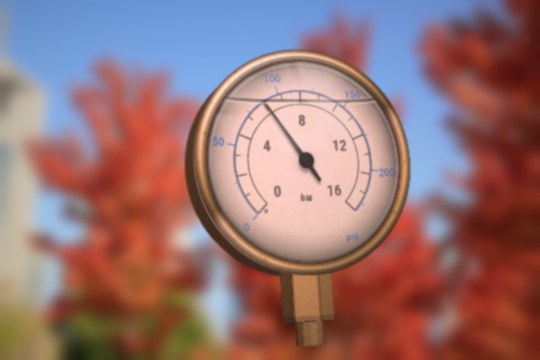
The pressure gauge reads 6 bar
